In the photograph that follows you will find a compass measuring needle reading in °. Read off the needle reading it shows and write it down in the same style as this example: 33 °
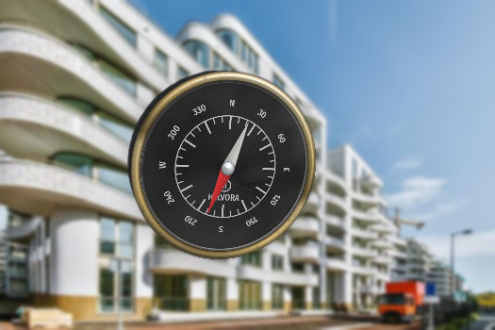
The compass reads 200 °
